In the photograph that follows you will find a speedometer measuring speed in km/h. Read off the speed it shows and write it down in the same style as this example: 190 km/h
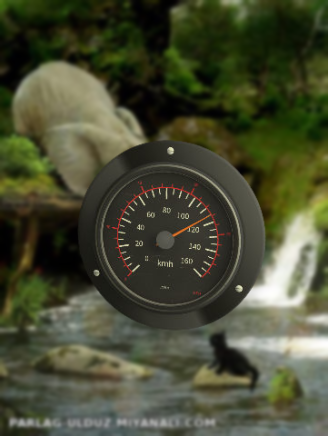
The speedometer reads 115 km/h
